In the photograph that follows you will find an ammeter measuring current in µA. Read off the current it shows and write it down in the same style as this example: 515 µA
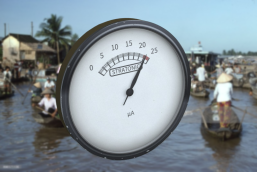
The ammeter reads 22.5 µA
